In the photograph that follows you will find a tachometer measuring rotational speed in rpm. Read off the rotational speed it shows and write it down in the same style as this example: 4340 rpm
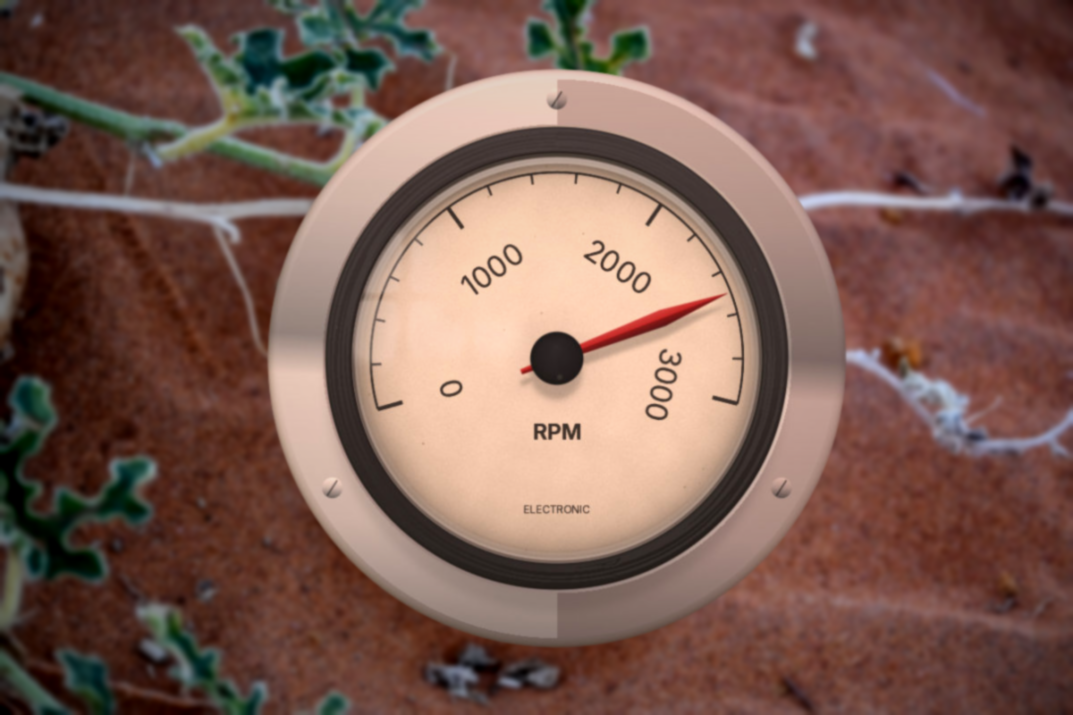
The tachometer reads 2500 rpm
